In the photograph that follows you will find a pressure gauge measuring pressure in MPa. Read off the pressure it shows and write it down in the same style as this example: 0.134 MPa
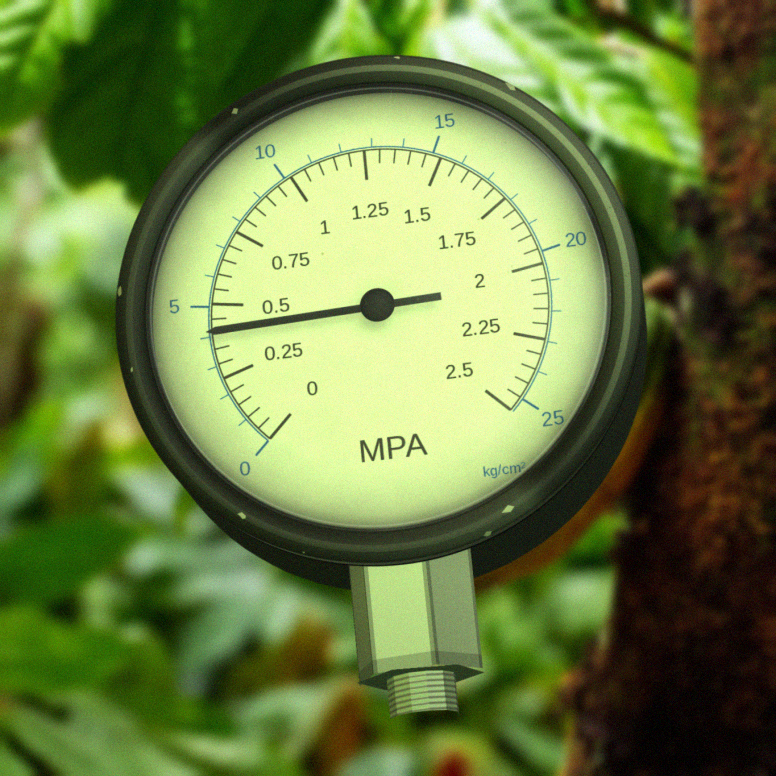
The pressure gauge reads 0.4 MPa
